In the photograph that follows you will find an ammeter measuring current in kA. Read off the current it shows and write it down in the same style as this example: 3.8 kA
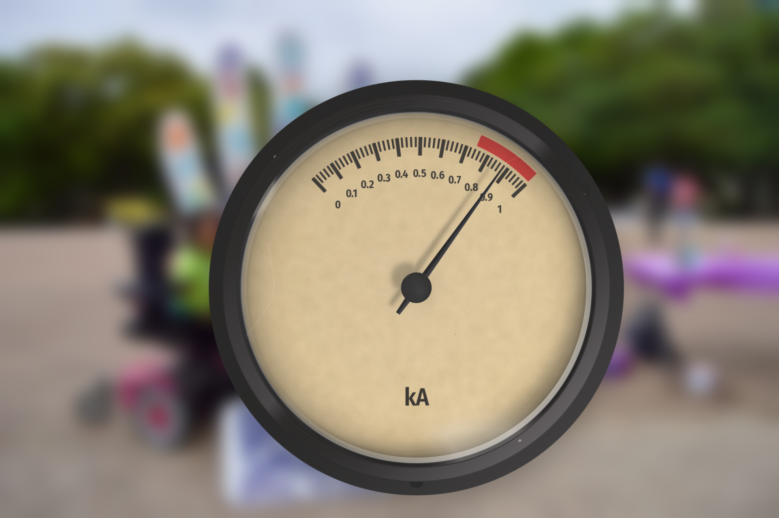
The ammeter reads 0.88 kA
